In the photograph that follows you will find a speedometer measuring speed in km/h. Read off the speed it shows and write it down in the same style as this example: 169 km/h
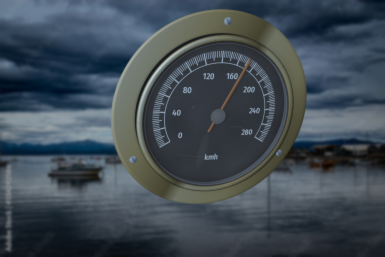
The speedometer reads 170 km/h
